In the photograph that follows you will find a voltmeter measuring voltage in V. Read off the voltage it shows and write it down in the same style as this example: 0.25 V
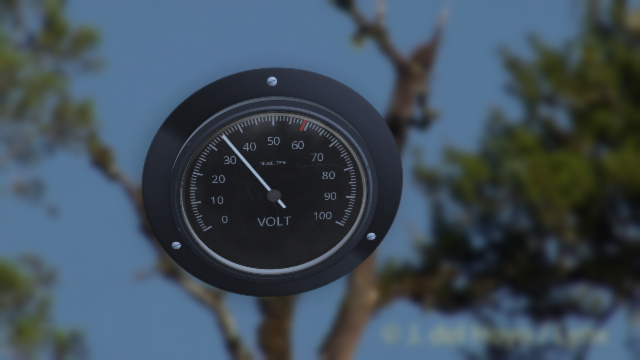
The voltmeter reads 35 V
